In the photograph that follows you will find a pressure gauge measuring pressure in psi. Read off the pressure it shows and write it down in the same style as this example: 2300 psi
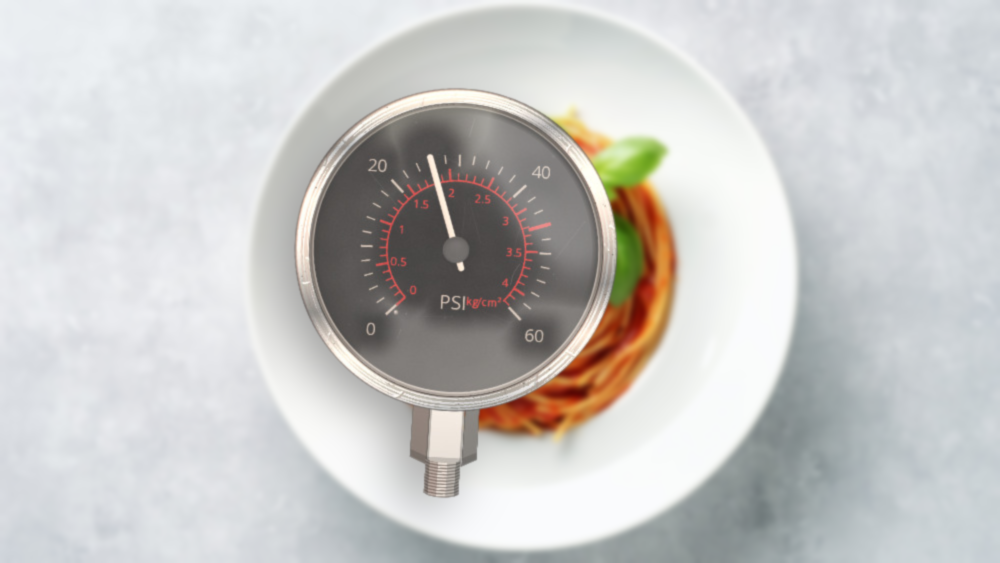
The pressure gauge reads 26 psi
